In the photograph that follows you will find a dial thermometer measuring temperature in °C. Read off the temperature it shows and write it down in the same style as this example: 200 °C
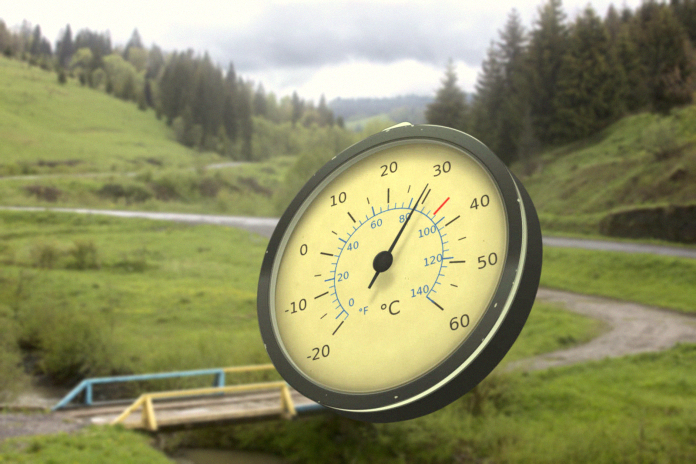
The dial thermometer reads 30 °C
